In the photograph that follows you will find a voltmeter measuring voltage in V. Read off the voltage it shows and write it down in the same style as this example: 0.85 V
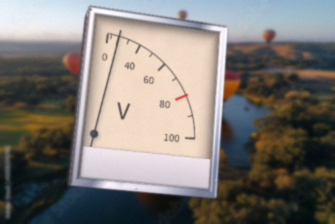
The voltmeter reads 20 V
